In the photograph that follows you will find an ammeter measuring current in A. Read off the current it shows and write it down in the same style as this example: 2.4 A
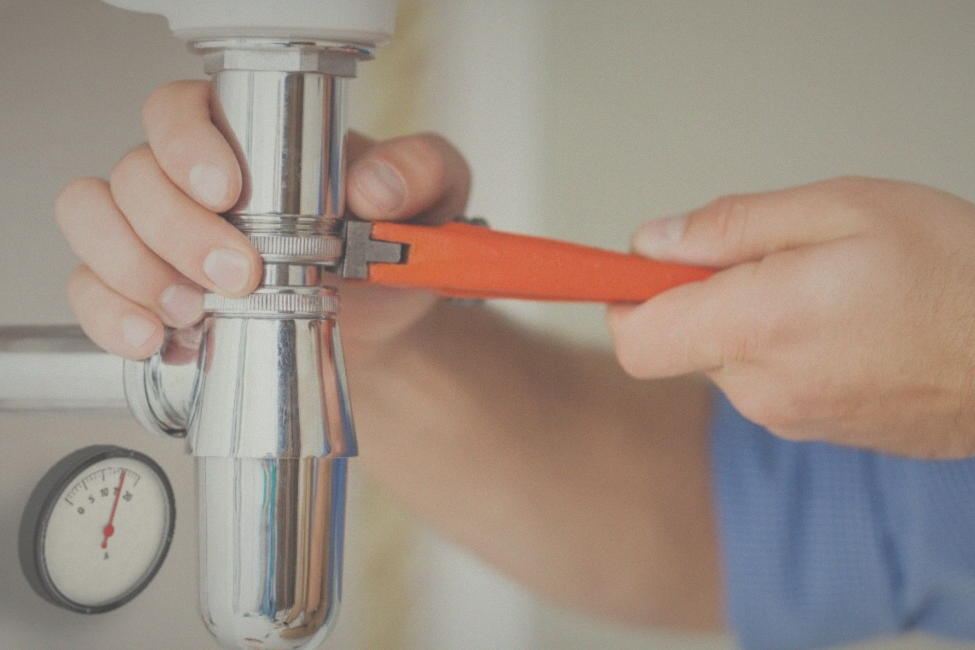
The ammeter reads 15 A
